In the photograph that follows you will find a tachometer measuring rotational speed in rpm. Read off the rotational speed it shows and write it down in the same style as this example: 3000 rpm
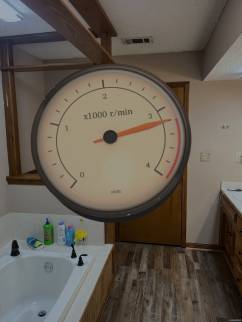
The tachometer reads 3200 rpm
